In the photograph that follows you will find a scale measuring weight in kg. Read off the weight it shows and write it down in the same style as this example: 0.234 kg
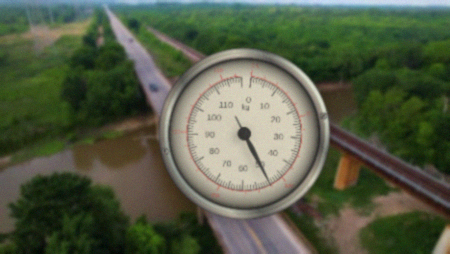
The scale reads 50 kg
